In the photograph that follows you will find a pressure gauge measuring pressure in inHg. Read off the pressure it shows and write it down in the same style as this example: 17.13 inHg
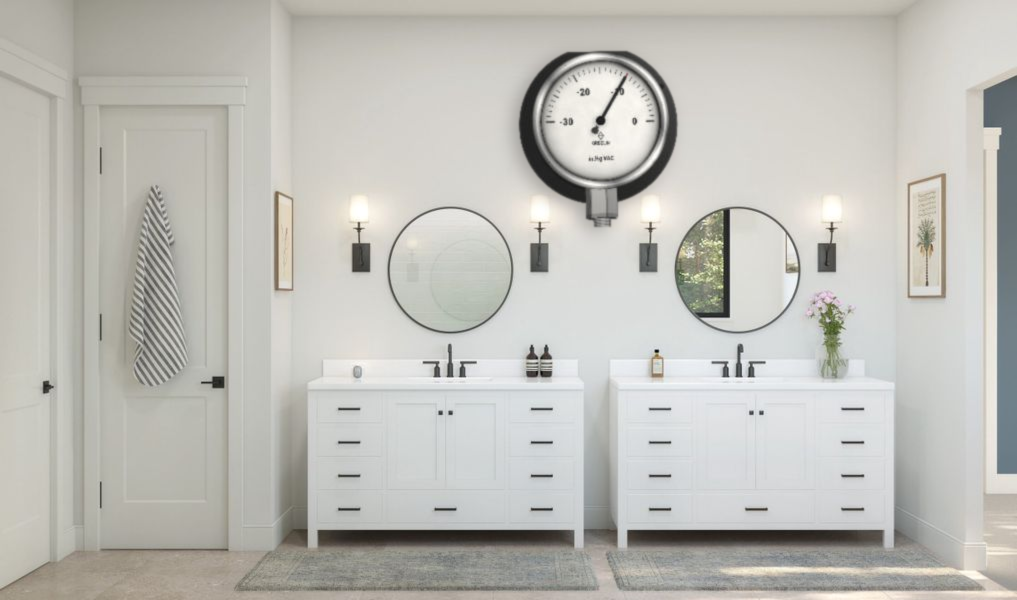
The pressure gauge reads -10 inHg
